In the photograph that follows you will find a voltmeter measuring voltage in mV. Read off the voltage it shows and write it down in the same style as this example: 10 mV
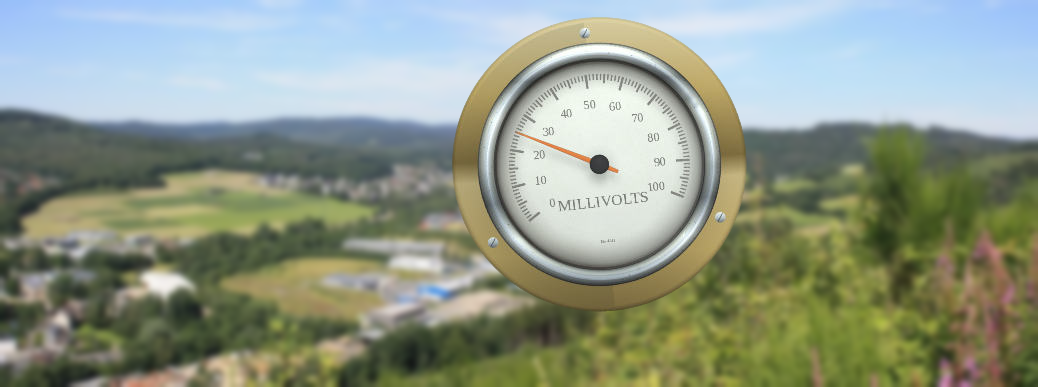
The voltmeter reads 25 mV
